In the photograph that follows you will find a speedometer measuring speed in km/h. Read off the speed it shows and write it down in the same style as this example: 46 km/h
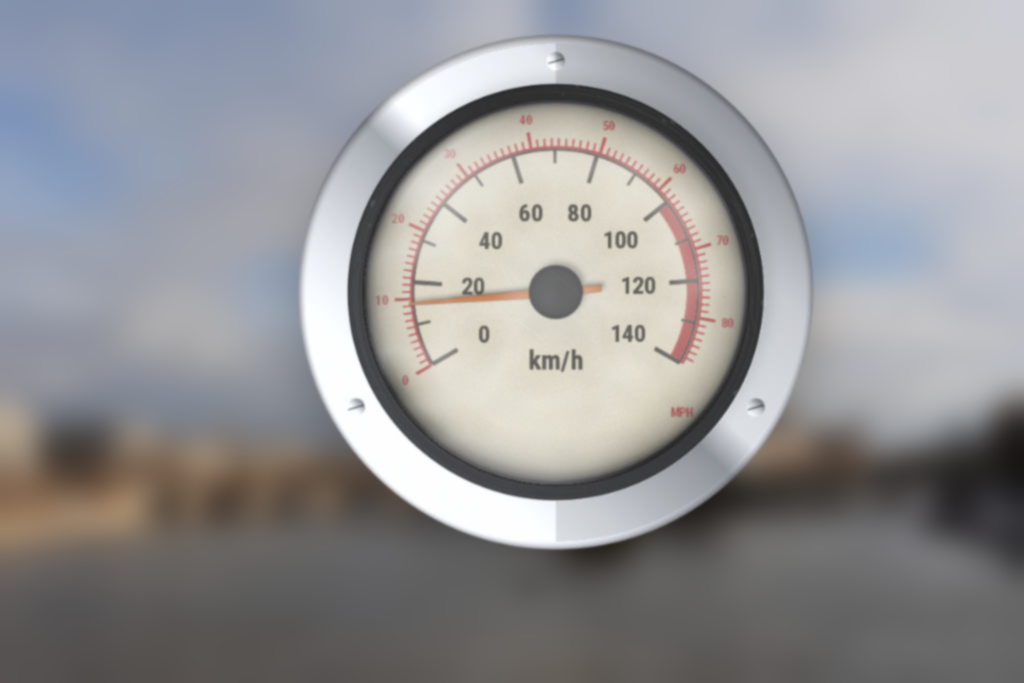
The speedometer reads 15 km/h
